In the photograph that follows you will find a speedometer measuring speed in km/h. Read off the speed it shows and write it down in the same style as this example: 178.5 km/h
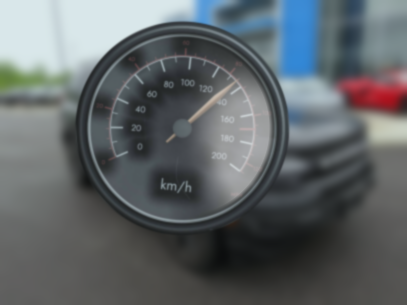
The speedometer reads 135 km/h
